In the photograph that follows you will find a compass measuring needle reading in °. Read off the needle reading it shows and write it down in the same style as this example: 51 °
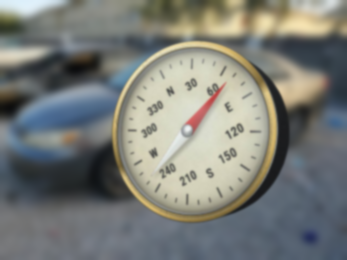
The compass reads 70 °
